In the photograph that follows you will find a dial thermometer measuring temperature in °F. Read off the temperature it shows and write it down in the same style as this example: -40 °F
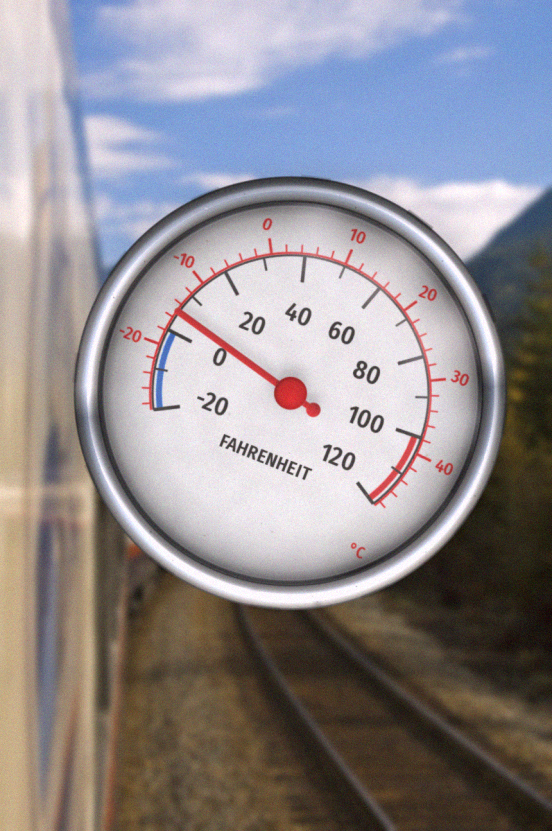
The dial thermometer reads 5 °F
